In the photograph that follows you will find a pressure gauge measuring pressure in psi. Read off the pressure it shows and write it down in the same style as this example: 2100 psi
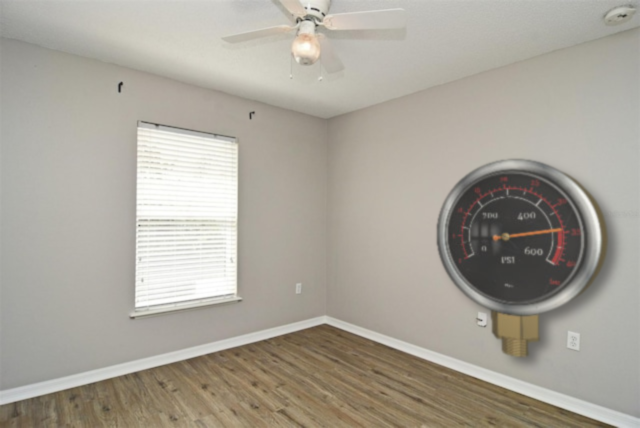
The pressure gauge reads 500 psi
